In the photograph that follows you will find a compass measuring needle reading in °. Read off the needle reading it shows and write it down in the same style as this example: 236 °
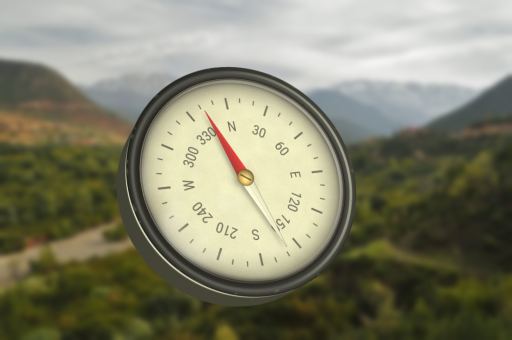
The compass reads 340 °
